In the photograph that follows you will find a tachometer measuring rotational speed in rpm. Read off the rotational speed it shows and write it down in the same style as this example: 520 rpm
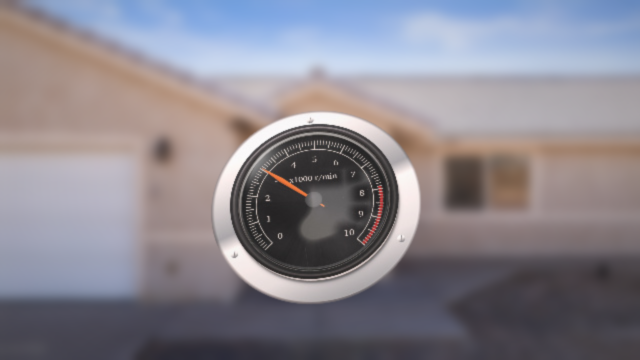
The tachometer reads 3000 rpm
